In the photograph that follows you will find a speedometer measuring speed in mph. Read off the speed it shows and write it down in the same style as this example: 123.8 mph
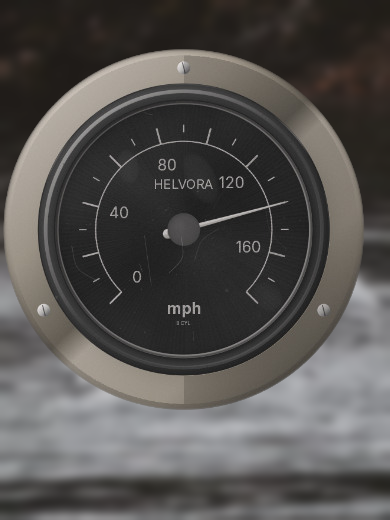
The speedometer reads 140 mph
